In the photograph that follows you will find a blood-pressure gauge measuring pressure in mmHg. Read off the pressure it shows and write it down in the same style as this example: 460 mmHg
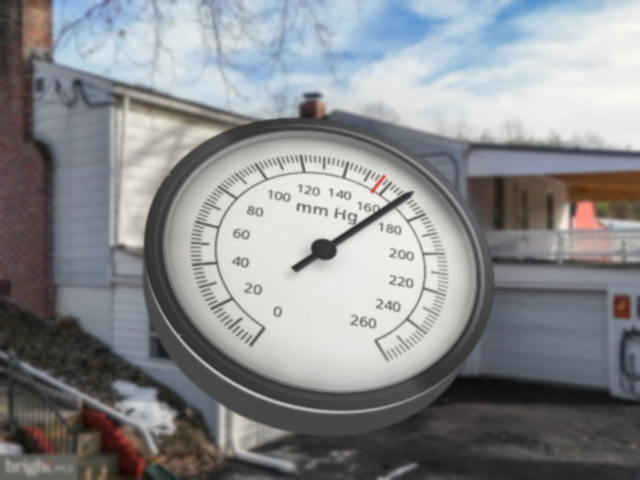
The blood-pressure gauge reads 170 mmHg
